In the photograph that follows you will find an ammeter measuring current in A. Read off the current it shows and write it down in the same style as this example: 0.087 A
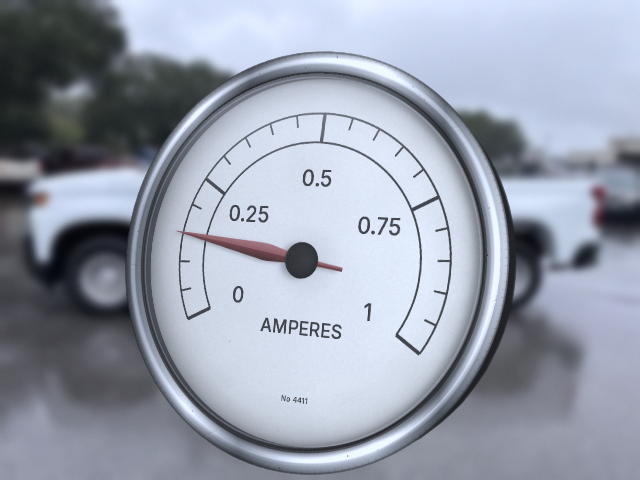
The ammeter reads 0.15 A
